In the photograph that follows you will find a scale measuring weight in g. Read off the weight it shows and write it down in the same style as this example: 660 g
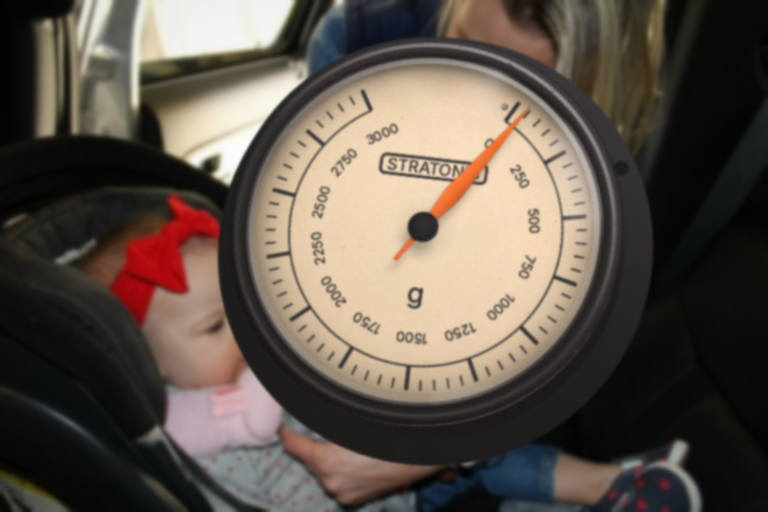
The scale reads 50 g
